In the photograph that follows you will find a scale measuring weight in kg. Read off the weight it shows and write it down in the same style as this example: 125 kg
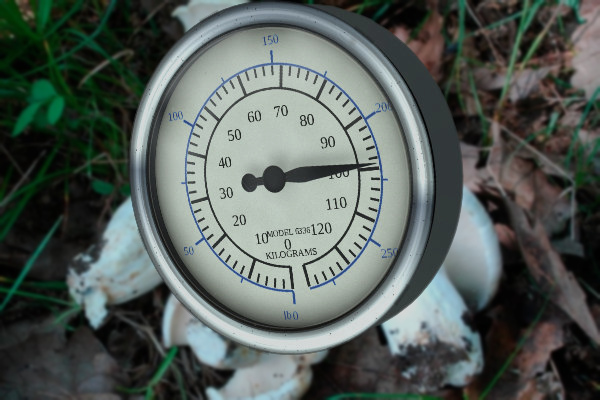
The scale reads 99 kg
